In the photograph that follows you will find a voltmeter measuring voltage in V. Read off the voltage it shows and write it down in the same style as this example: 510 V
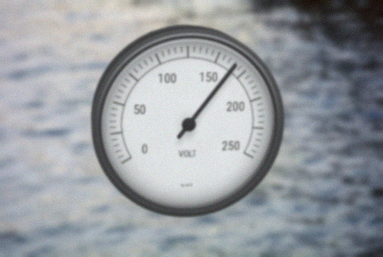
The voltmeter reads 165 V
